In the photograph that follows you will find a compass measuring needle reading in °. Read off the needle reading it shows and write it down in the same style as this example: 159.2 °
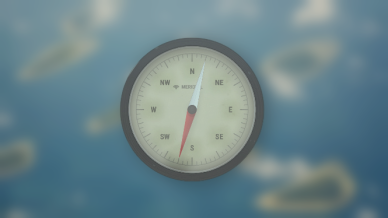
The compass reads 195 °
